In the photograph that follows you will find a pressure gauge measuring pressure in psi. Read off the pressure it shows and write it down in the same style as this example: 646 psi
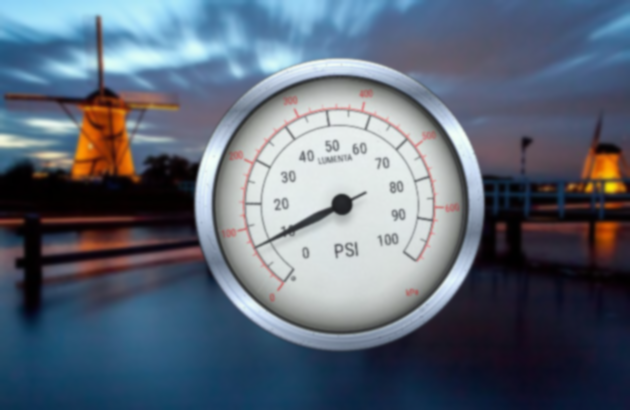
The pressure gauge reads 10 psi
